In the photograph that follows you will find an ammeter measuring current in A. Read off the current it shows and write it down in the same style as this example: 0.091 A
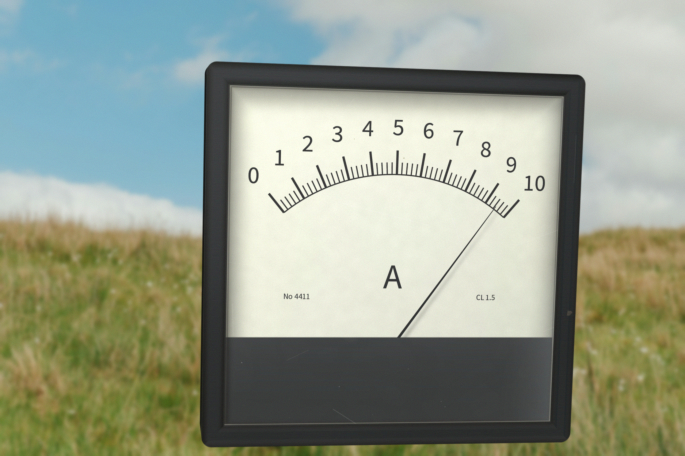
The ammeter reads 9.4 A
